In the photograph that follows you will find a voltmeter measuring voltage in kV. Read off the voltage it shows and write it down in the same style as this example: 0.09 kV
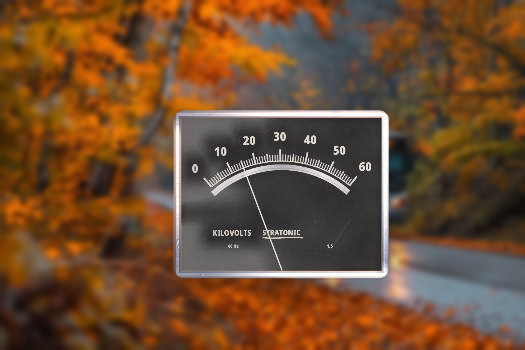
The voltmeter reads 15 kV
